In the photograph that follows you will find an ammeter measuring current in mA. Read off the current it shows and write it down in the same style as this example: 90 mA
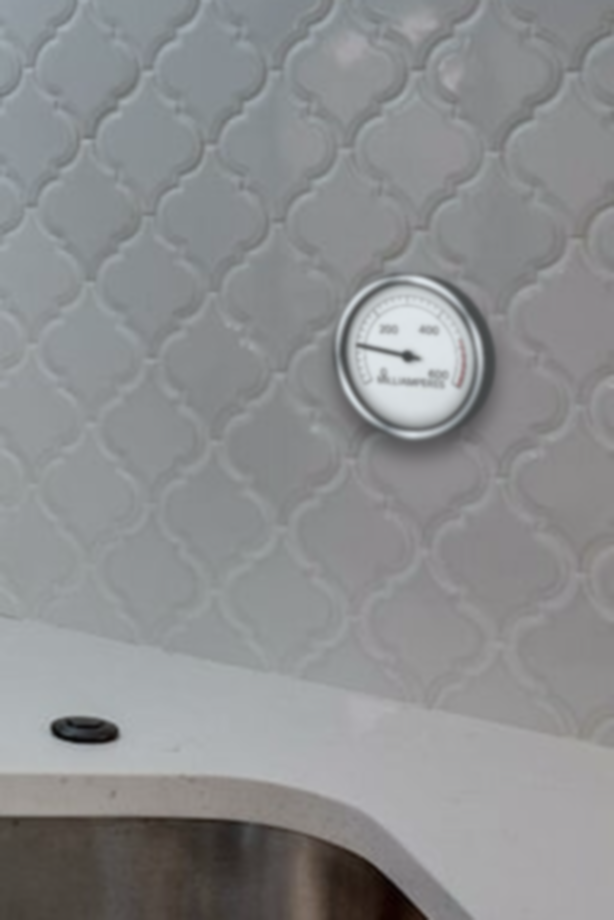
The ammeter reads 100 mA
